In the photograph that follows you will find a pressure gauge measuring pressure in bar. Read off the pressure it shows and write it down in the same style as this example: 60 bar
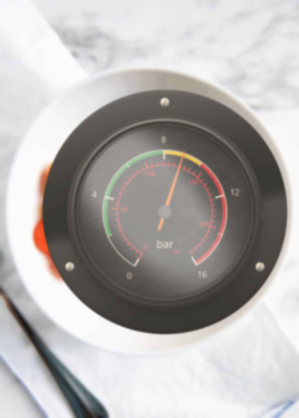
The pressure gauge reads 9 bar
